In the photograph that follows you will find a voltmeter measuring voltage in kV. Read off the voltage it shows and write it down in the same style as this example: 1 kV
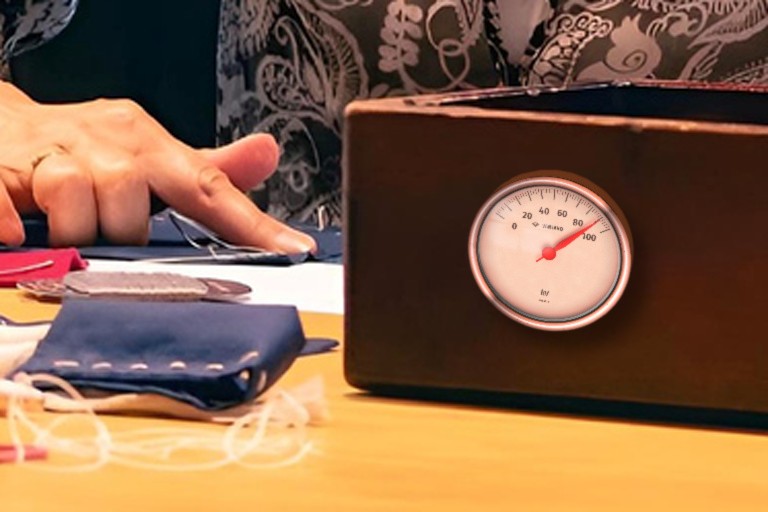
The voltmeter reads 90 kV
